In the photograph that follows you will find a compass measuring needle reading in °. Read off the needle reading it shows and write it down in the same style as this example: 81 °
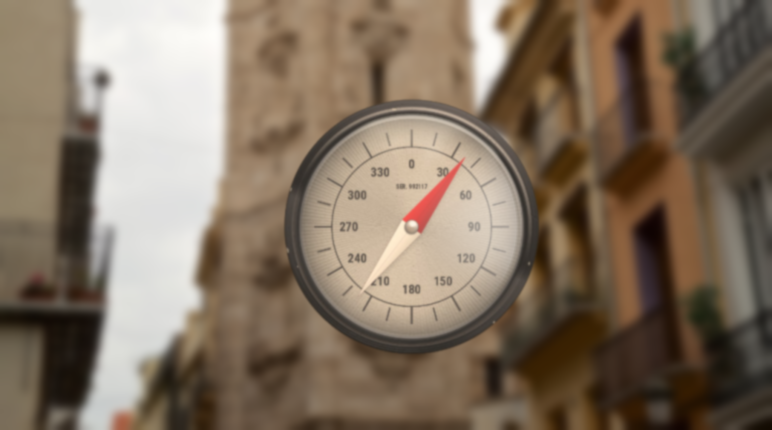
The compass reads 37.5 °
